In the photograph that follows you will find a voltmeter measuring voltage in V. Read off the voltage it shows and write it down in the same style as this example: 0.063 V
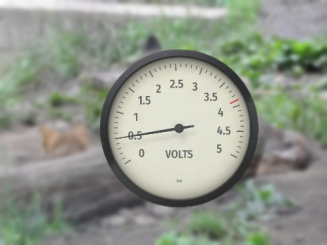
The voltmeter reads 0.5 V
